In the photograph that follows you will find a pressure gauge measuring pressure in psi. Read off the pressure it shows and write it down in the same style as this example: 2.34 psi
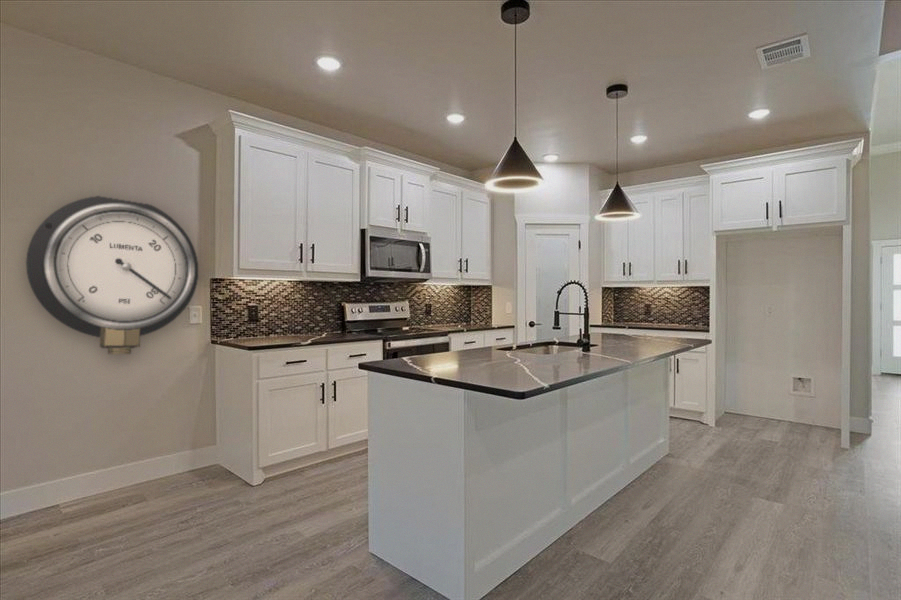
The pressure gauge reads 29 psi
